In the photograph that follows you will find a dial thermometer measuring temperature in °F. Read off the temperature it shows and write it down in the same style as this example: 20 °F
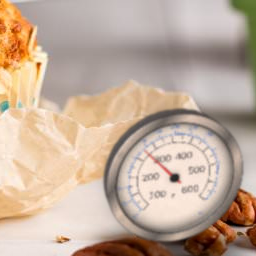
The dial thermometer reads 275 °F
